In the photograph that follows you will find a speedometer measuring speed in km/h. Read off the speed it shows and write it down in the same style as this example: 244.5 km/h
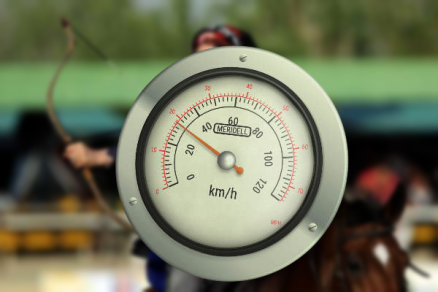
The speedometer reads 30 km/h
